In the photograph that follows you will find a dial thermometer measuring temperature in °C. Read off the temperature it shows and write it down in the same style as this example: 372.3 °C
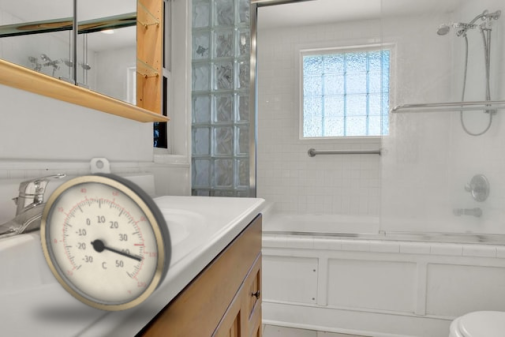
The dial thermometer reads 40 °C
